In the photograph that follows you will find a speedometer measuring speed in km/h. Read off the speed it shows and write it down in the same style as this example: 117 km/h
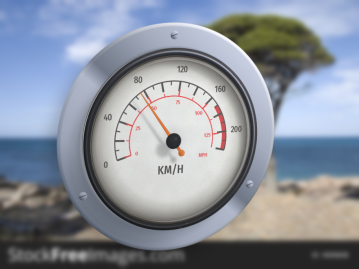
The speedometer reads 75 km/h
